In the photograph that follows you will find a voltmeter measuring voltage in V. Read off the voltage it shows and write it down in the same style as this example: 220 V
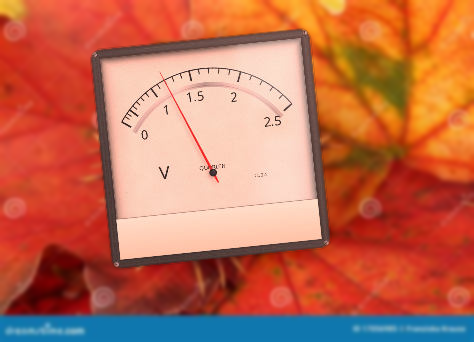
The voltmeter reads 1.2 V
